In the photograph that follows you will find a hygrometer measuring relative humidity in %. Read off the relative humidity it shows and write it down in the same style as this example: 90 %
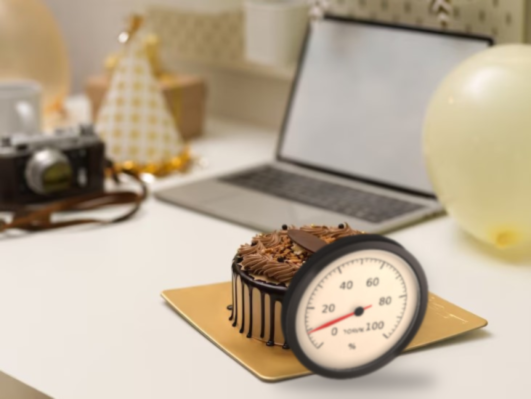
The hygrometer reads 10 %
